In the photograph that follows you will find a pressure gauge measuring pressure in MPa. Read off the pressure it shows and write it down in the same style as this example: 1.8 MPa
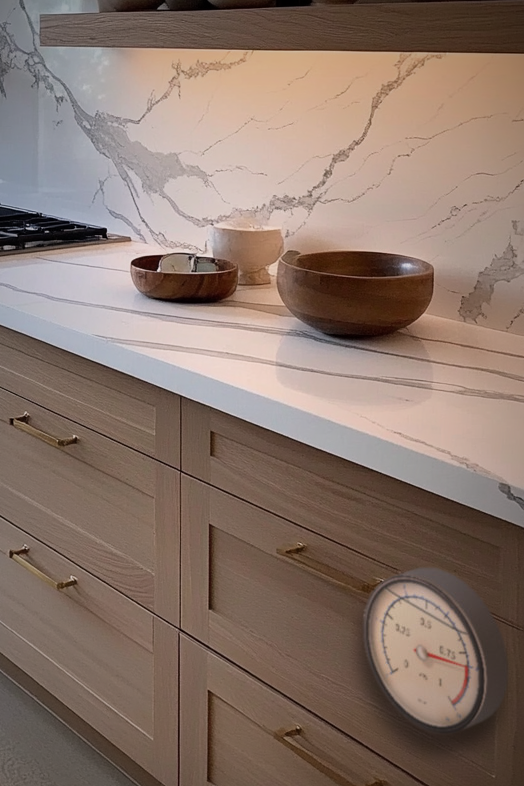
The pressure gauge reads 0.8 MPa
